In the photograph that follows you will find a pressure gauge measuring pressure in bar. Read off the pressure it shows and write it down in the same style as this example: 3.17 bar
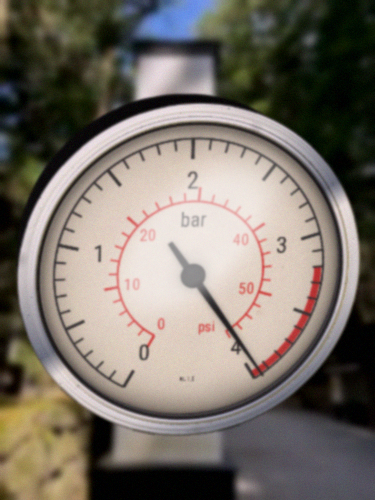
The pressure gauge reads 3.95 bar
